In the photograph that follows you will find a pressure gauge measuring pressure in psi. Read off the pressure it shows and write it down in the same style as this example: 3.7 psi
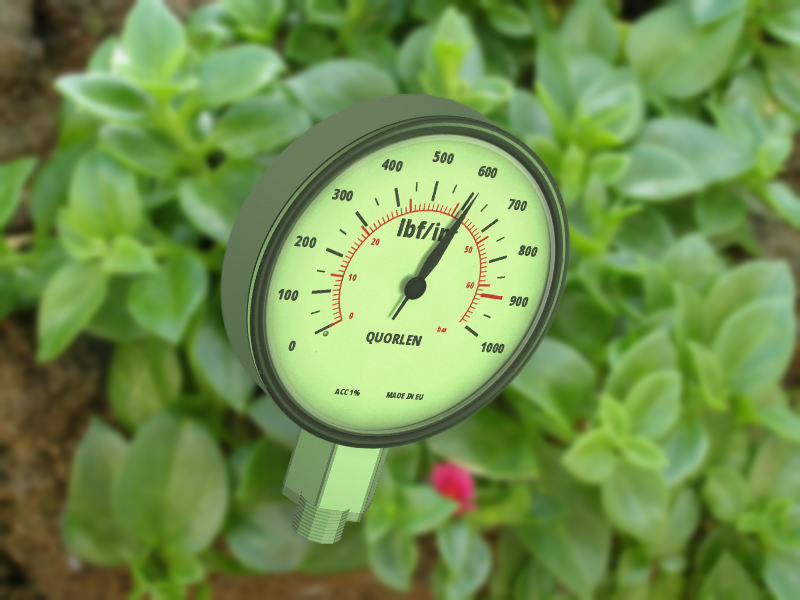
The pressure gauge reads 600 psi
